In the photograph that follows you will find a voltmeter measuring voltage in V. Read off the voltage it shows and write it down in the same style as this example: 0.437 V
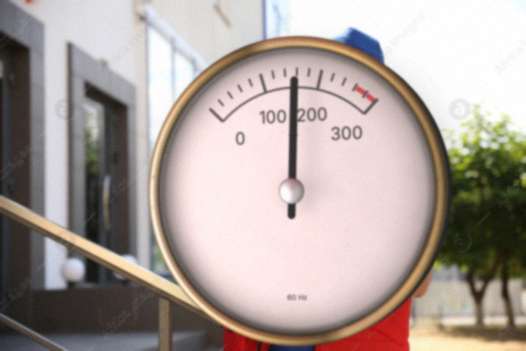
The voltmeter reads 160 V
